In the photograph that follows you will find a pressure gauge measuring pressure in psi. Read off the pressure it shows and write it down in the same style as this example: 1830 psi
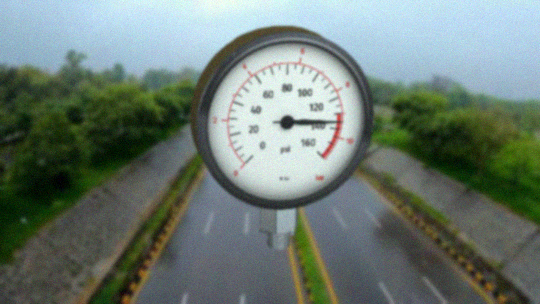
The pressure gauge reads 135 psi
